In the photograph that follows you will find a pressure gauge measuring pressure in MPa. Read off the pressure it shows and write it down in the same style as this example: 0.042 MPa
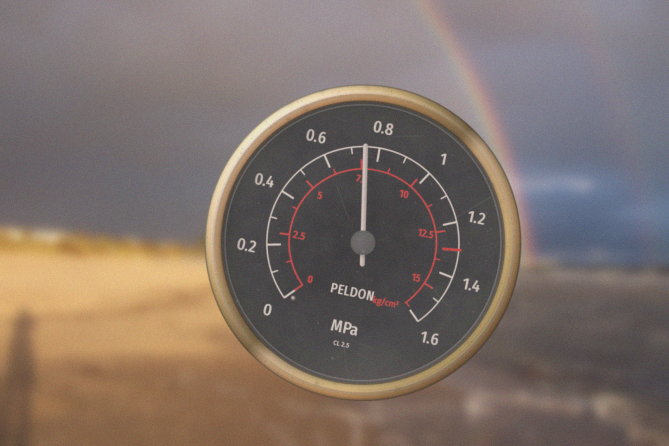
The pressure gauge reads 0.75 MPa
